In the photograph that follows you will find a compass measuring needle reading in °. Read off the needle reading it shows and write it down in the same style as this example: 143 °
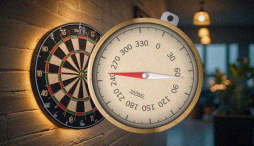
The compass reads 250 °
